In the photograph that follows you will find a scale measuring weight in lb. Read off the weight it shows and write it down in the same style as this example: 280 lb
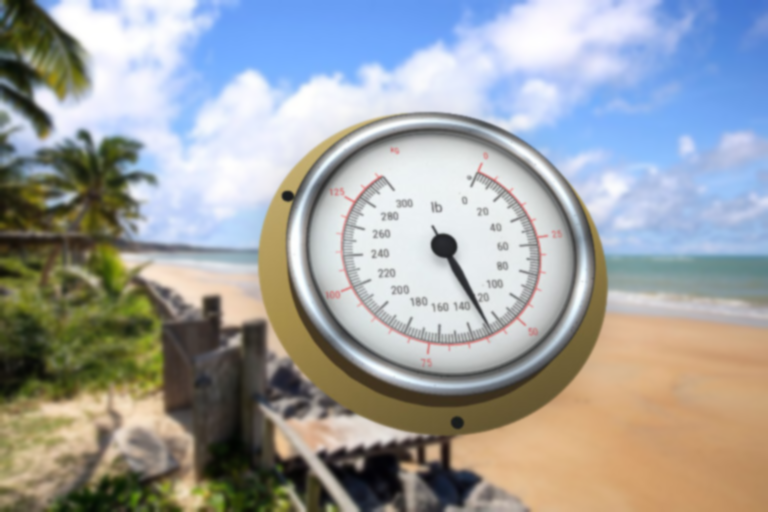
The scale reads 130 lb
